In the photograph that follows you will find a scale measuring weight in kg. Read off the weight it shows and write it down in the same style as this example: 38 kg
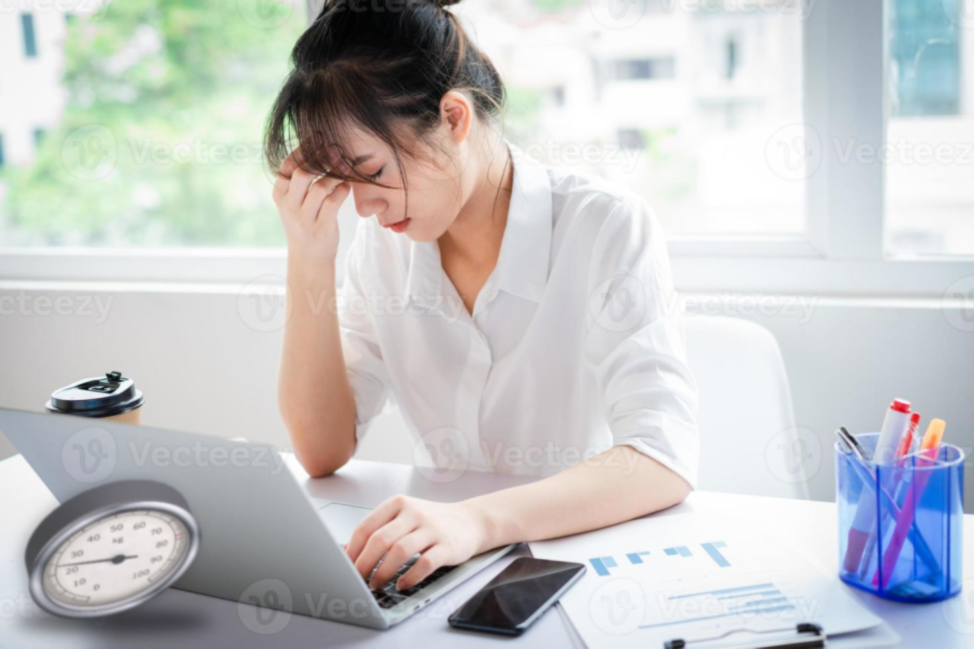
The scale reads 25 kg
